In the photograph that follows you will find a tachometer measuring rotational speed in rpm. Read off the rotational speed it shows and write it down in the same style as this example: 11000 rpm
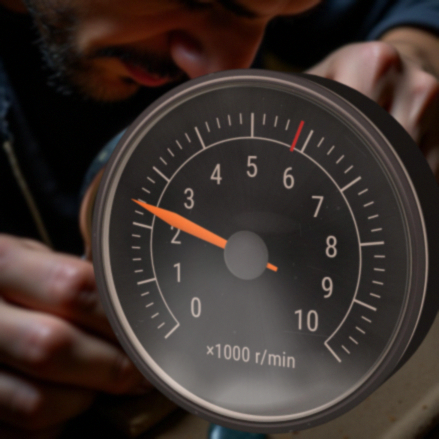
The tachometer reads 2400 rpm
